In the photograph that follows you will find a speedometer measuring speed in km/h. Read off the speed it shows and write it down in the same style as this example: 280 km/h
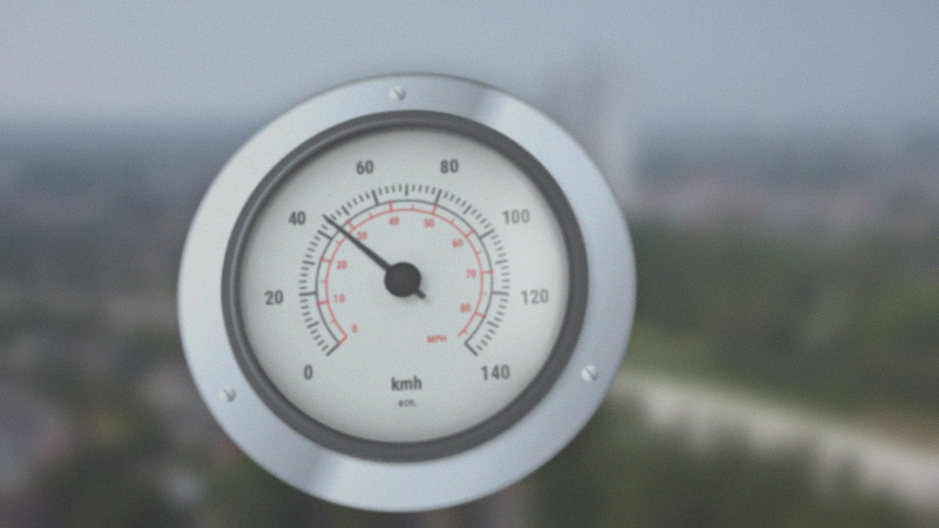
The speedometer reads 44 km/h
